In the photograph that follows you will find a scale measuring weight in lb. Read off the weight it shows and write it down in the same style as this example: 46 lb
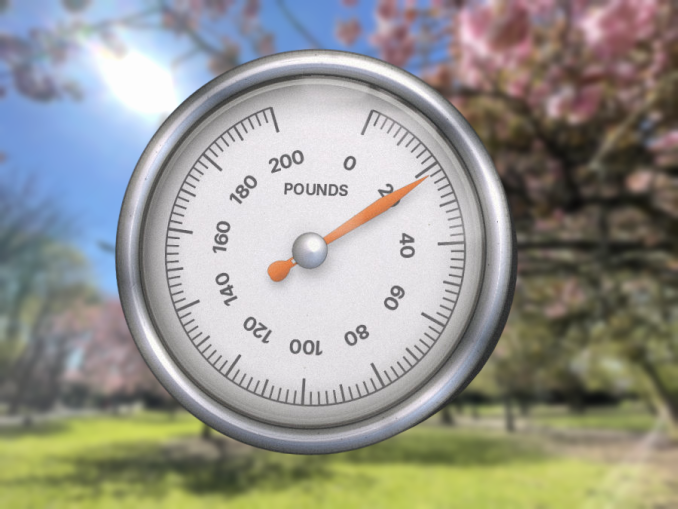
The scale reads 22 lb
